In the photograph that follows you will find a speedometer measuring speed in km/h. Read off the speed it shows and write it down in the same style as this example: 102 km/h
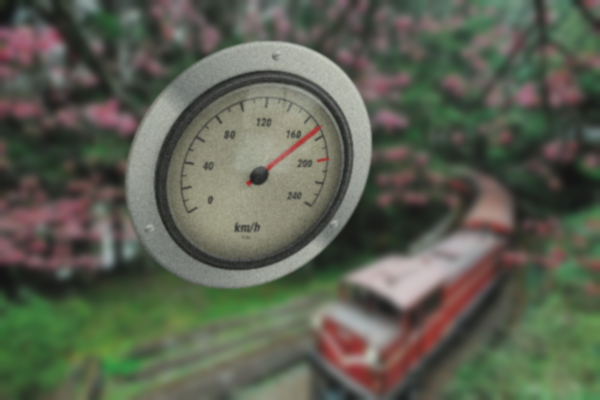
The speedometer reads 170 km/h
